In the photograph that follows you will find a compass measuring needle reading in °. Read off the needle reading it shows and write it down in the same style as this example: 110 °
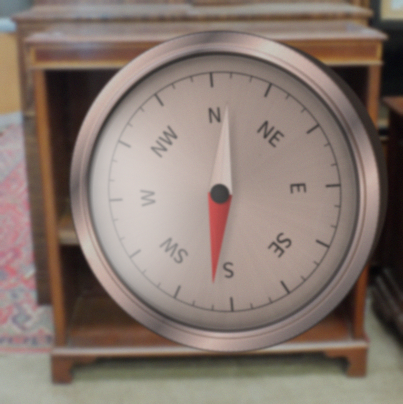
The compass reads 190 °
